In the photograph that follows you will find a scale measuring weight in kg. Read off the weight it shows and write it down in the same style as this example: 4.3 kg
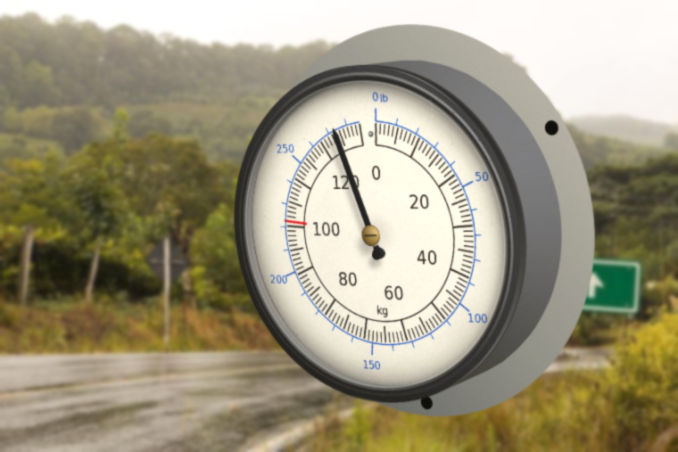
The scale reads 125 kg
